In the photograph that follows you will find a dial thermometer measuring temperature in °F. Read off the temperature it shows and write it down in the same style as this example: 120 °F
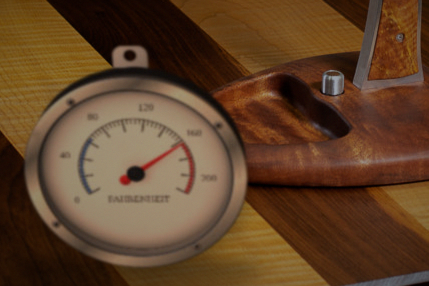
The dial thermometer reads 160 °F
